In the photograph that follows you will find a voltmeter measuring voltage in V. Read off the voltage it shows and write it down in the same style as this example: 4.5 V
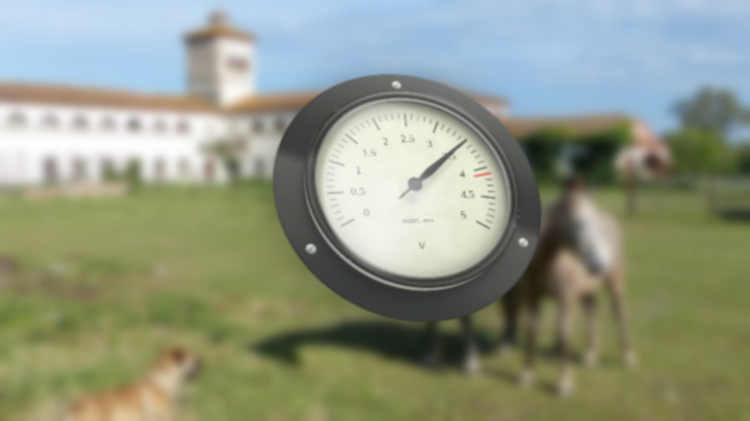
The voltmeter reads 3.5 V
